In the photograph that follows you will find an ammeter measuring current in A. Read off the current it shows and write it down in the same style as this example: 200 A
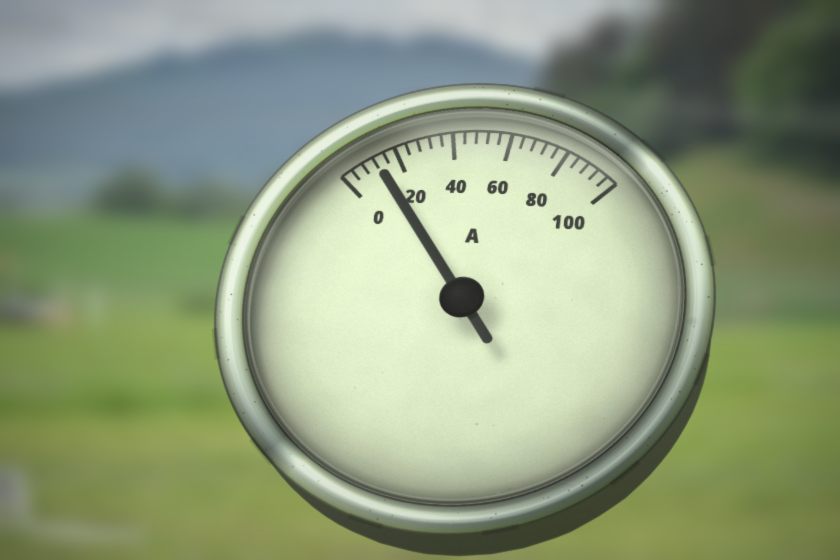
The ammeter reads 12 A
